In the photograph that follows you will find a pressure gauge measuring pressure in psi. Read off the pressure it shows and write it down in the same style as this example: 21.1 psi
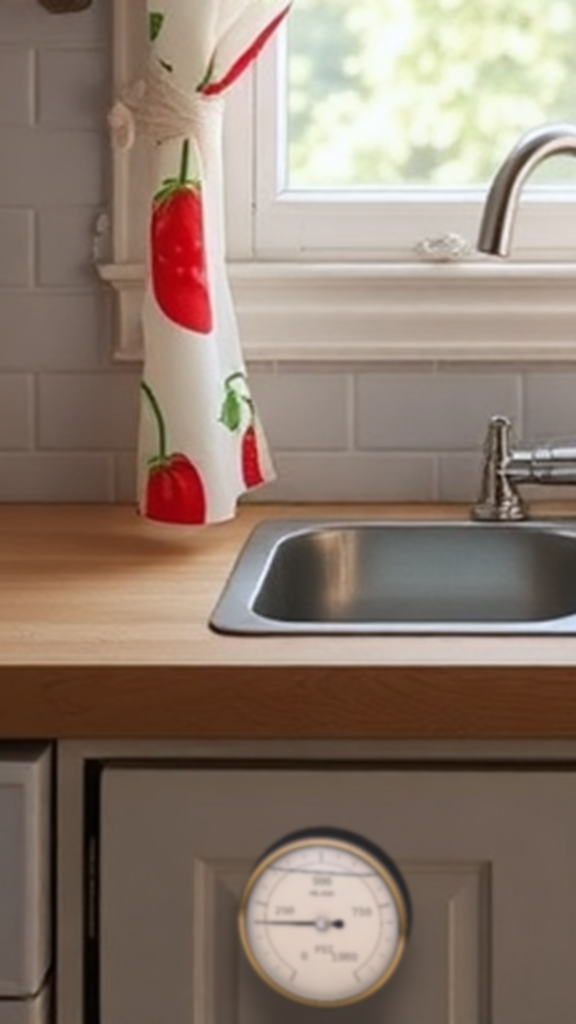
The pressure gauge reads 200 psi
